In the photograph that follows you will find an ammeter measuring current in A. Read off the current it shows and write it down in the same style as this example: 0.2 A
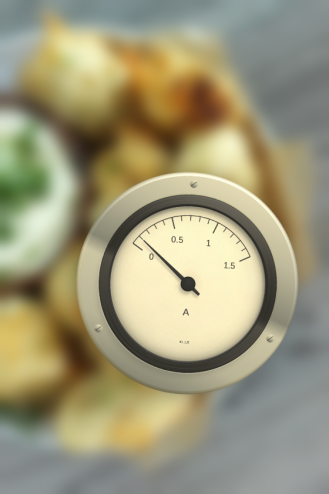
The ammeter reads 0.1 A
